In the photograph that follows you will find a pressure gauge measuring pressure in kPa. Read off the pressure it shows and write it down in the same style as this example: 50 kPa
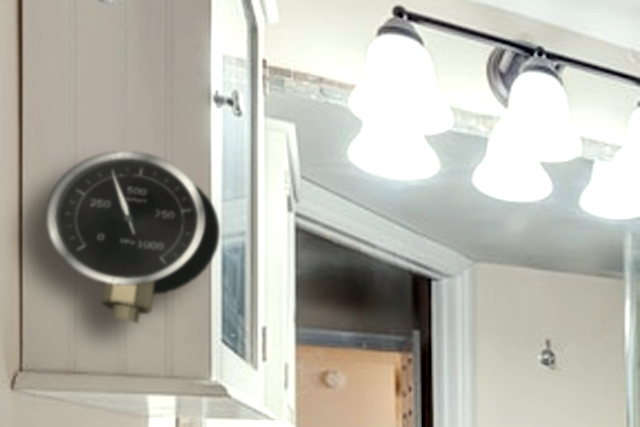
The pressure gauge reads 400 kPa
